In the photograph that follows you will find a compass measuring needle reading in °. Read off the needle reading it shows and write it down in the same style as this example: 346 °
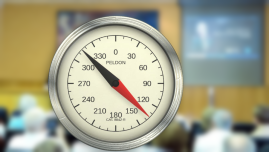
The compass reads 135 °
